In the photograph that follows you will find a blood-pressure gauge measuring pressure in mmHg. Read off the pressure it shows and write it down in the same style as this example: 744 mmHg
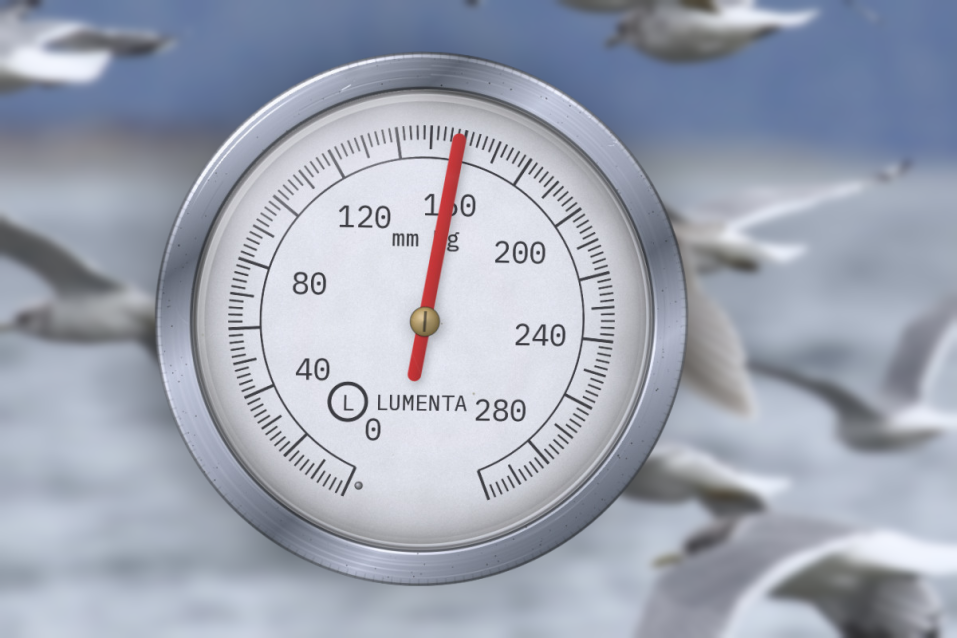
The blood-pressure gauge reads 158 mmHg
